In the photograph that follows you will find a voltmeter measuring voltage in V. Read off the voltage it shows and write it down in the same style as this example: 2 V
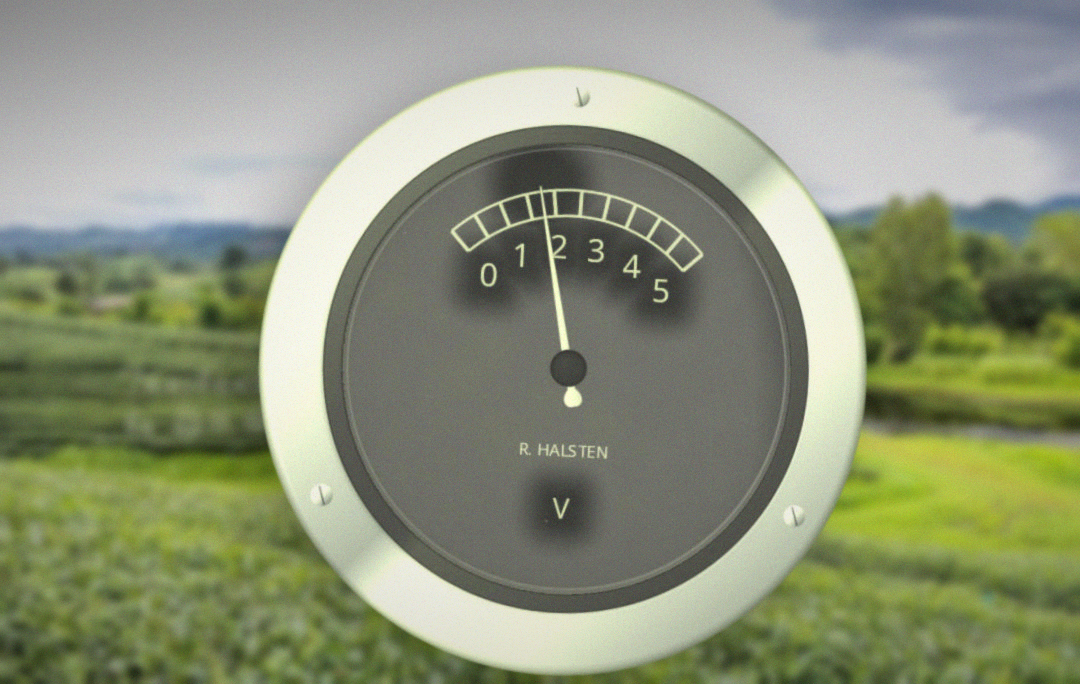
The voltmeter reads 1.75 V
